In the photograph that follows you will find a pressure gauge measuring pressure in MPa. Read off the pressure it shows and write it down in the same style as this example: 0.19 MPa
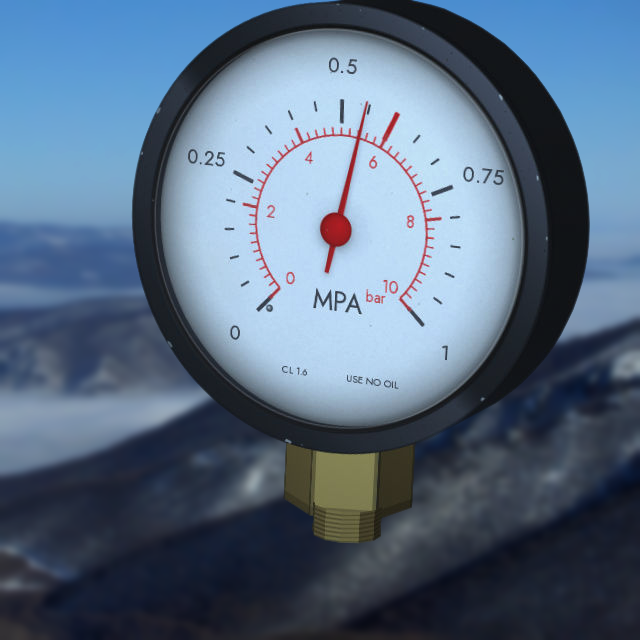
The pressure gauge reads 0.55 MPa
